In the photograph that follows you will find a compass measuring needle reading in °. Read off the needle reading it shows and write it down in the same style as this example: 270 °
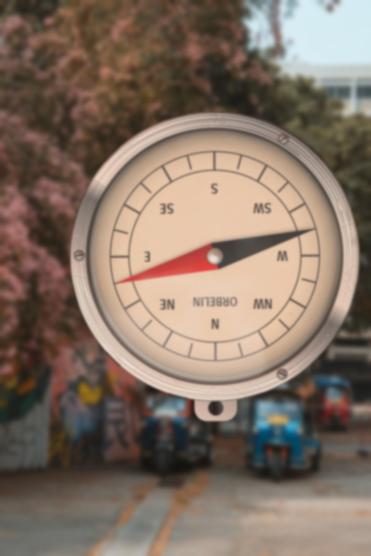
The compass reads 75 °
